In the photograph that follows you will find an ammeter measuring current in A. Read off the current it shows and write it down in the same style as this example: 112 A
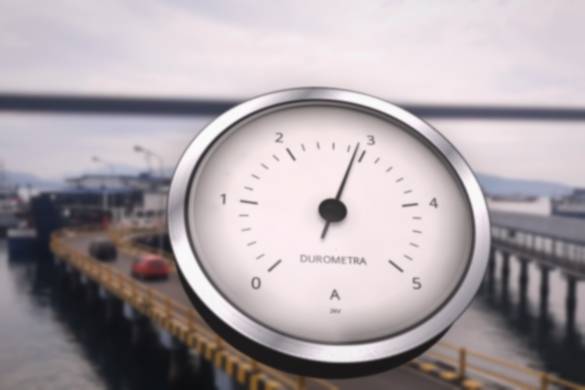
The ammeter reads 2.9 A
